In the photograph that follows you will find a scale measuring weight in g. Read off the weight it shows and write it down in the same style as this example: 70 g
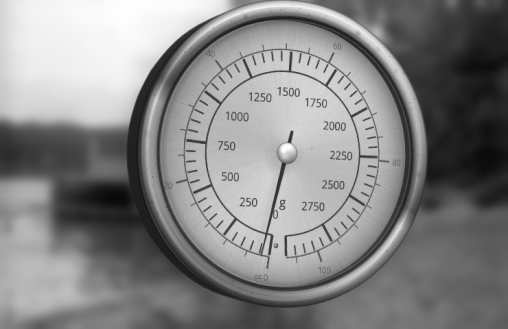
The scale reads 50 g
